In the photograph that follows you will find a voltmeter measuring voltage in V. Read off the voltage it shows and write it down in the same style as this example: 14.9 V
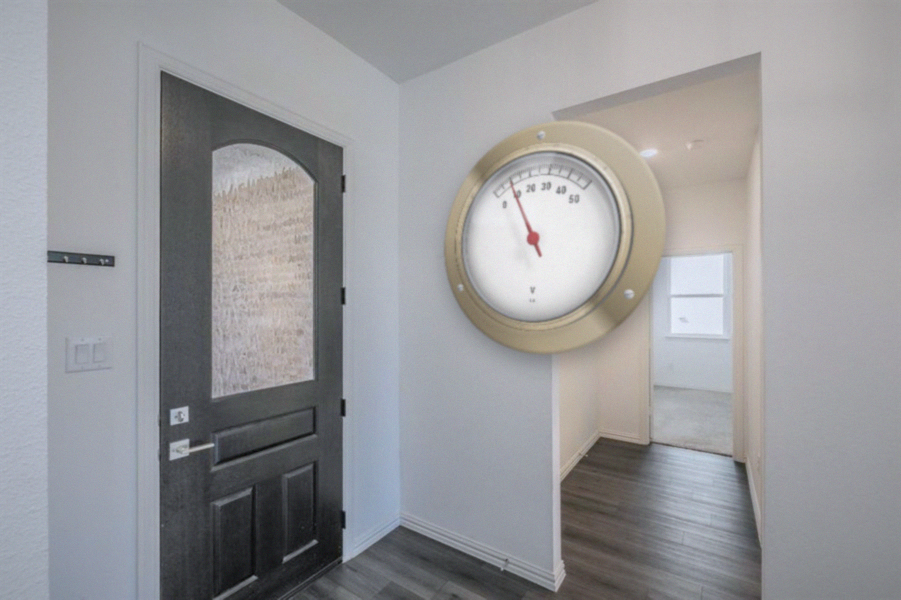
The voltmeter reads 10 V
